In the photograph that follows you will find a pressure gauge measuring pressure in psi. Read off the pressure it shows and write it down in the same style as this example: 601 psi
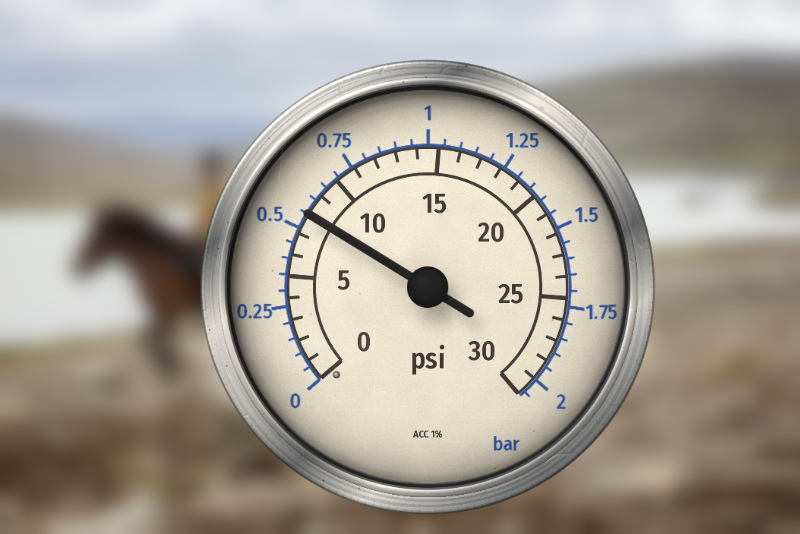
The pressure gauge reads 8 psi
